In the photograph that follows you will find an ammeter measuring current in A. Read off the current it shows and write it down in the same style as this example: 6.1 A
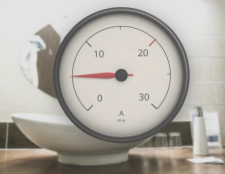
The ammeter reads 5 A
